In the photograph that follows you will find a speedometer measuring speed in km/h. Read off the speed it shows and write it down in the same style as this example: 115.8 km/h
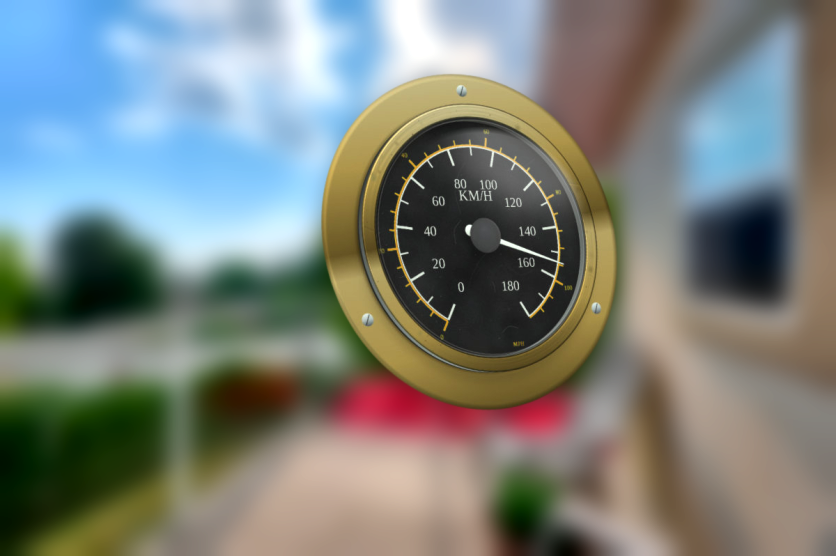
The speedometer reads 155 km/h
